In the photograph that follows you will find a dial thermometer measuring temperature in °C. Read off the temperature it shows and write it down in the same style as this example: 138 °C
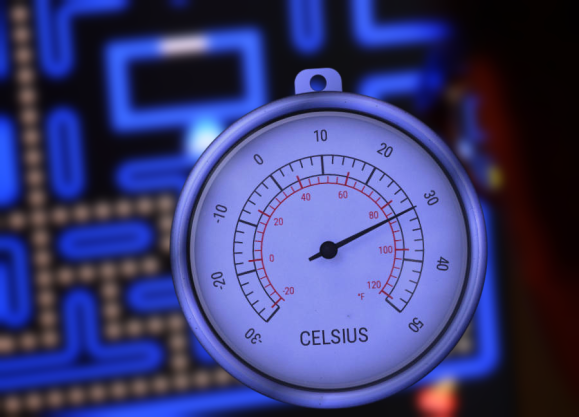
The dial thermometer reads 30 °C
